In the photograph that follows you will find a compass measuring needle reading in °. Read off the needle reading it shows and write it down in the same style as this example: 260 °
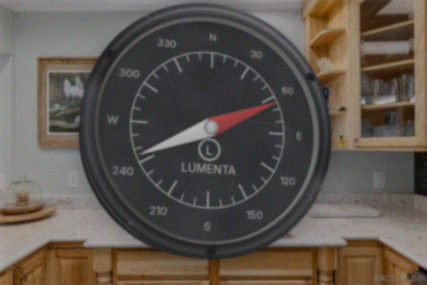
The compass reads 65 °
